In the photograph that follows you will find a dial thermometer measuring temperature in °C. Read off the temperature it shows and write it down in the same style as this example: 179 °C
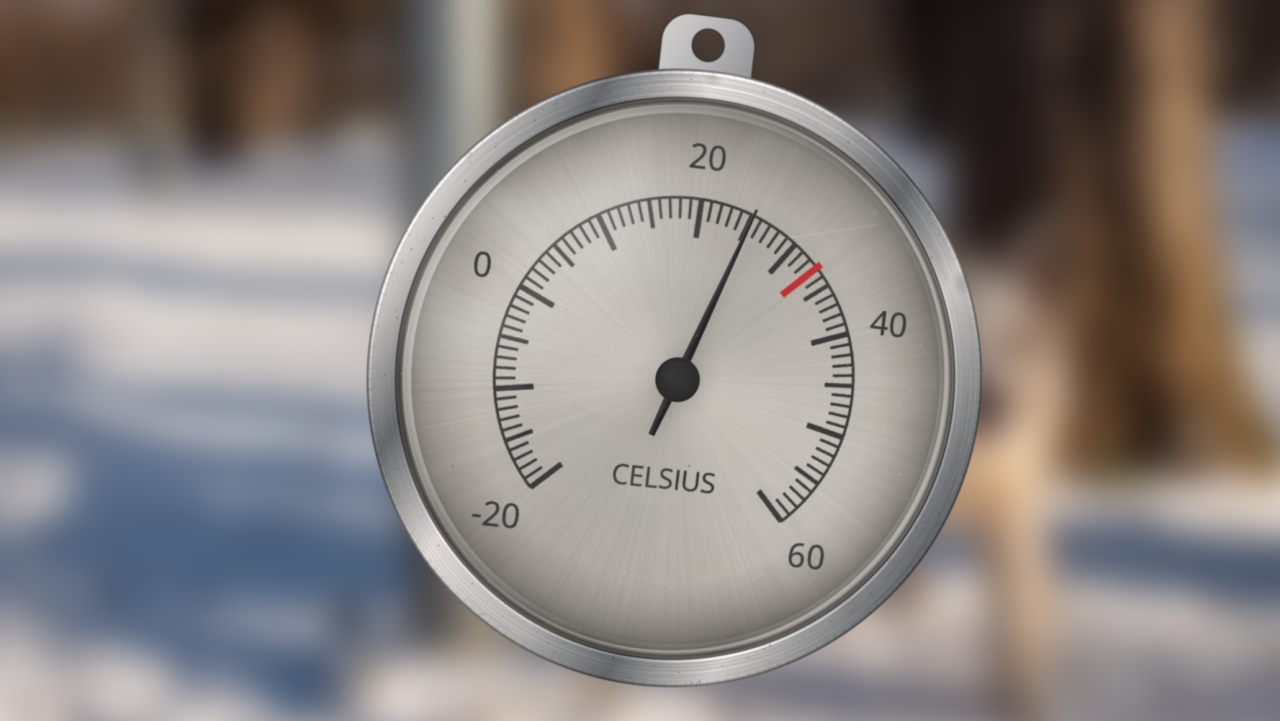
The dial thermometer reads 25 °C
